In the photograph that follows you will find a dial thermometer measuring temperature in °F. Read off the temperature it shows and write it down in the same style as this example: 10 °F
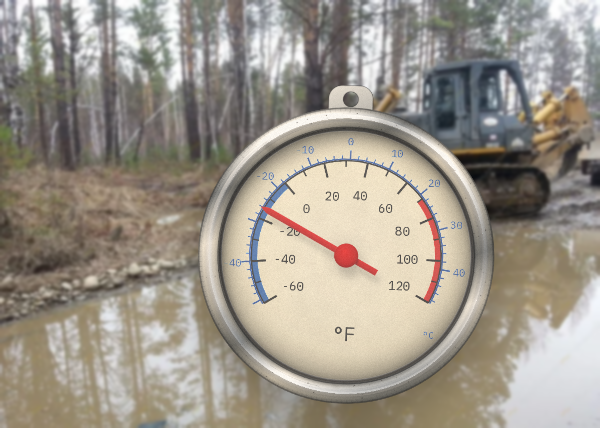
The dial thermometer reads -15 °F
